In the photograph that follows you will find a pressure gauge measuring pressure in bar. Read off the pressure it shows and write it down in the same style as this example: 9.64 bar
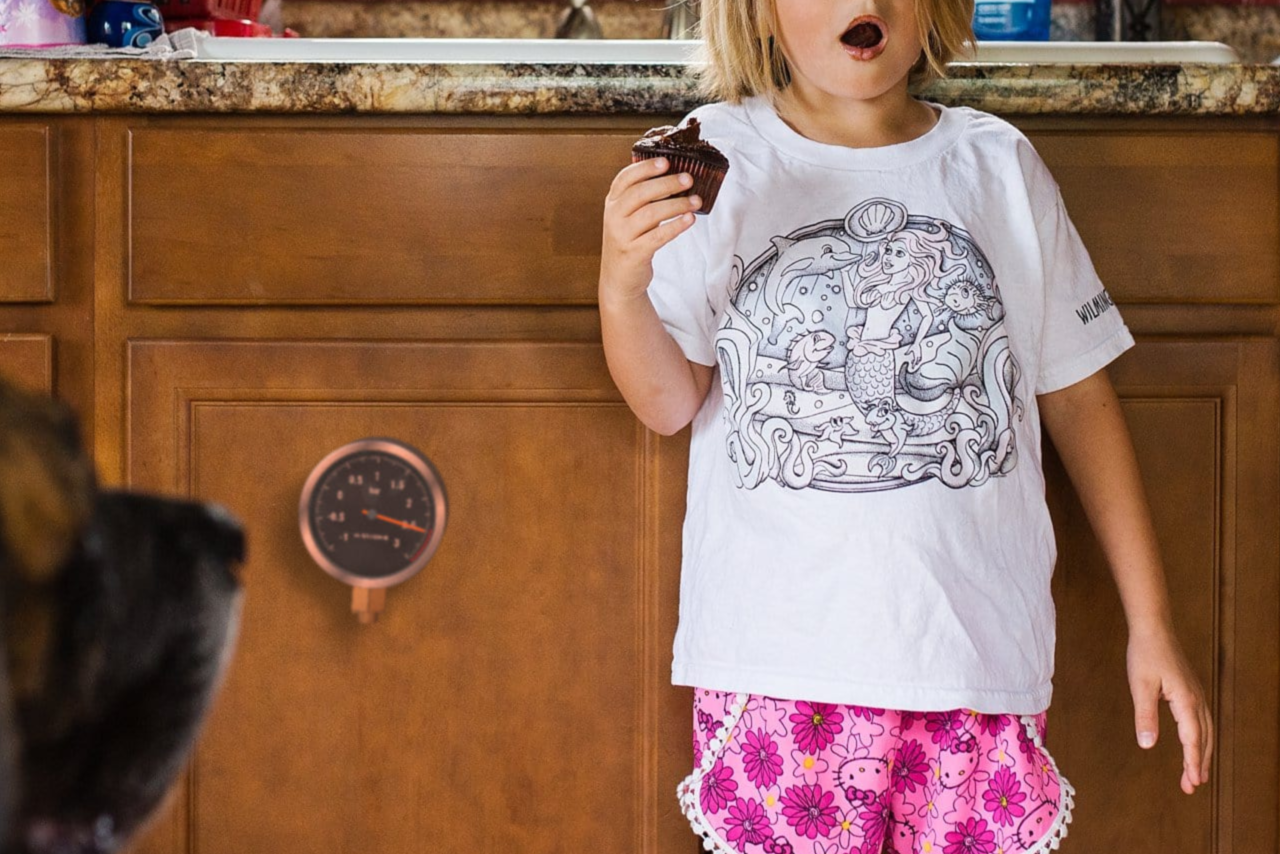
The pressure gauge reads 2.5 bar
